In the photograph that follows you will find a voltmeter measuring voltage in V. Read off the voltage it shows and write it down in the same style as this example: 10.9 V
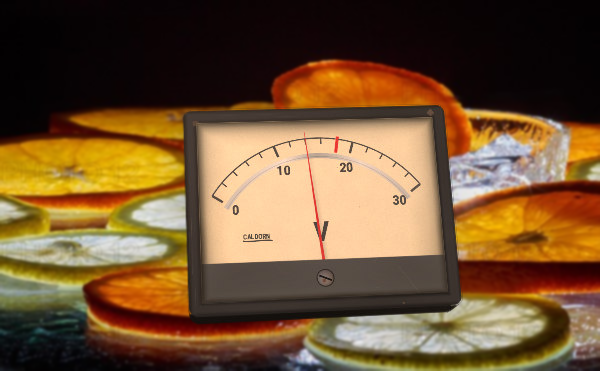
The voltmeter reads 14 V
